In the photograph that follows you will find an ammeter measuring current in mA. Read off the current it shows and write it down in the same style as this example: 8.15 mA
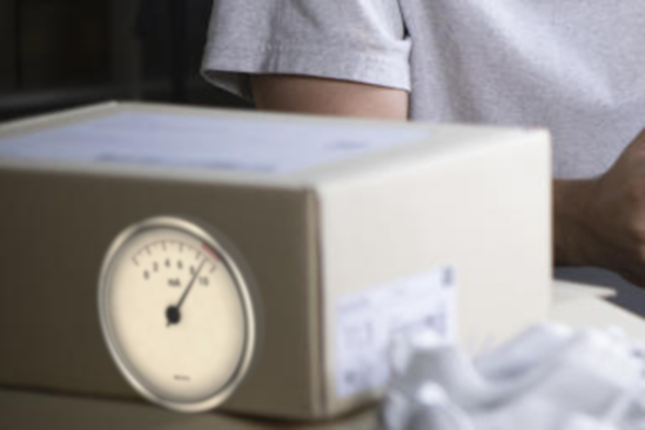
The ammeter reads 9 mA
